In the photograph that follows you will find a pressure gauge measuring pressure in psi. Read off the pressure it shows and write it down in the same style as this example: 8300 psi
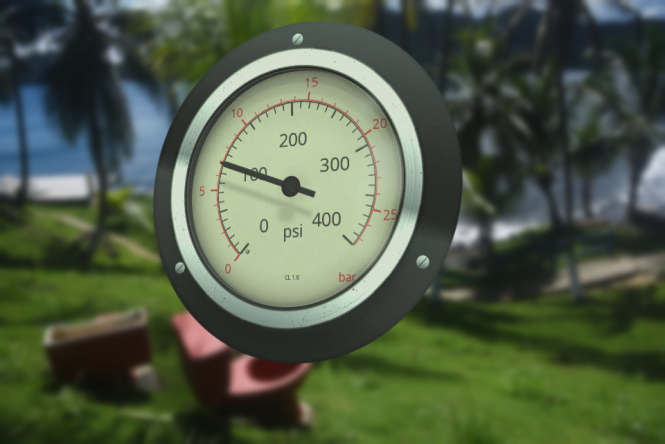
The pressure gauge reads 100 psi
